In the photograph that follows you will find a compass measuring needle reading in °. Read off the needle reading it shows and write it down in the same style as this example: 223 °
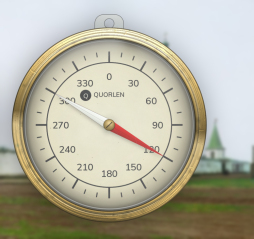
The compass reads 120 °
